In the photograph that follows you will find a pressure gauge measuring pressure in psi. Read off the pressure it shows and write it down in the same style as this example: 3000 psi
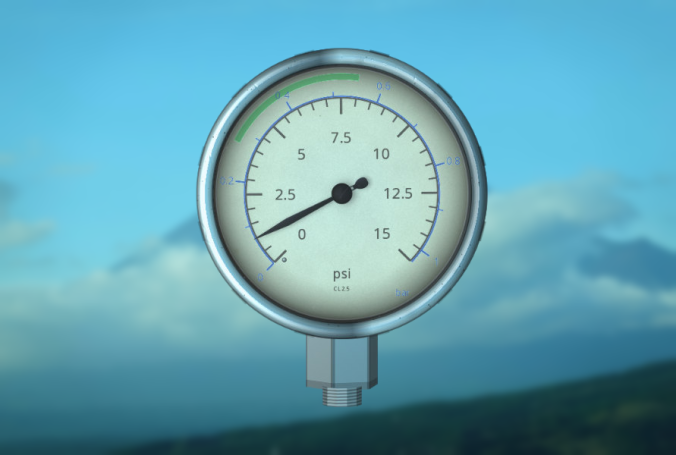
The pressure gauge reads 1 psi
